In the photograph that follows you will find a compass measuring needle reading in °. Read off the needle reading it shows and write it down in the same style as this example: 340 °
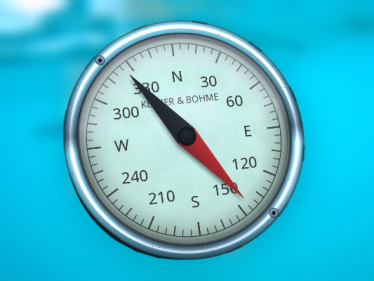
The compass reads 145 °
